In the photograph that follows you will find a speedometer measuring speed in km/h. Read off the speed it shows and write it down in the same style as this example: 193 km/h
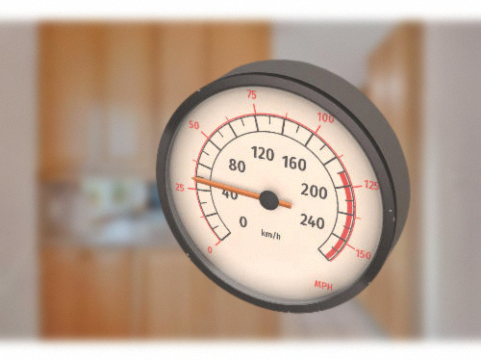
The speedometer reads 50 km/h
